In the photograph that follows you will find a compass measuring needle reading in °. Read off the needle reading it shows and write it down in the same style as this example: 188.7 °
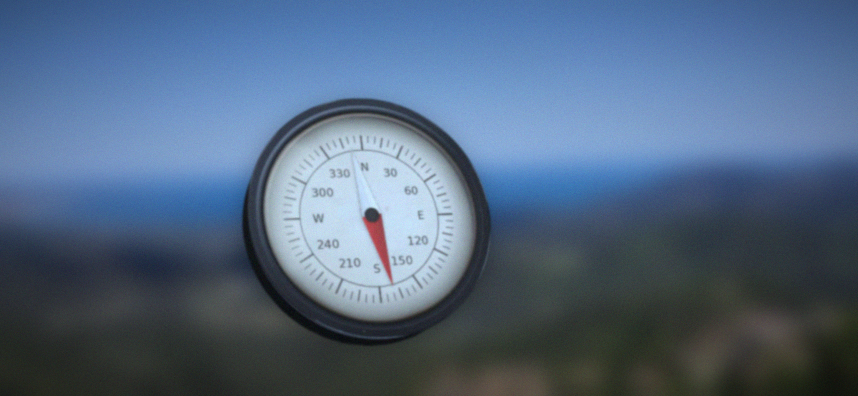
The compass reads 170 °
